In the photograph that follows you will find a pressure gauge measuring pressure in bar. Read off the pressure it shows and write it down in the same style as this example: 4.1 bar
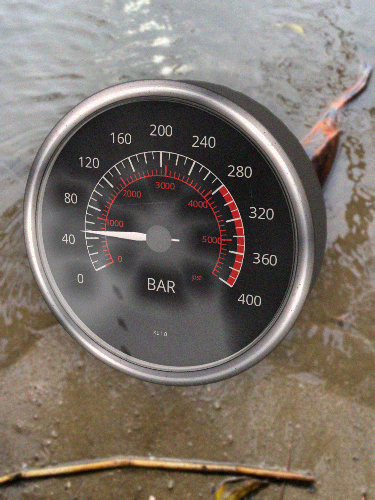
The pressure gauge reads 50 bar
